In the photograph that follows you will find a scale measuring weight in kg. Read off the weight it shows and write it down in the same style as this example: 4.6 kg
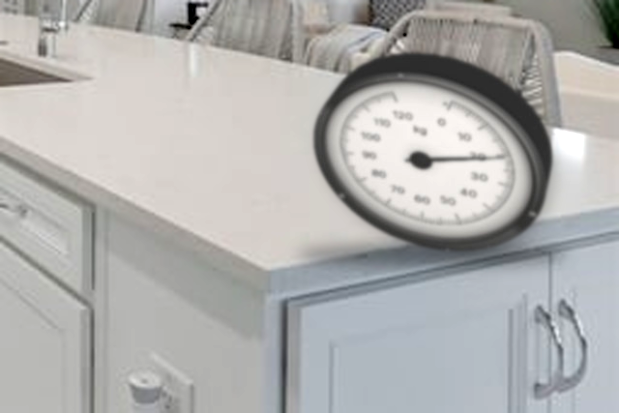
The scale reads 20 kg
